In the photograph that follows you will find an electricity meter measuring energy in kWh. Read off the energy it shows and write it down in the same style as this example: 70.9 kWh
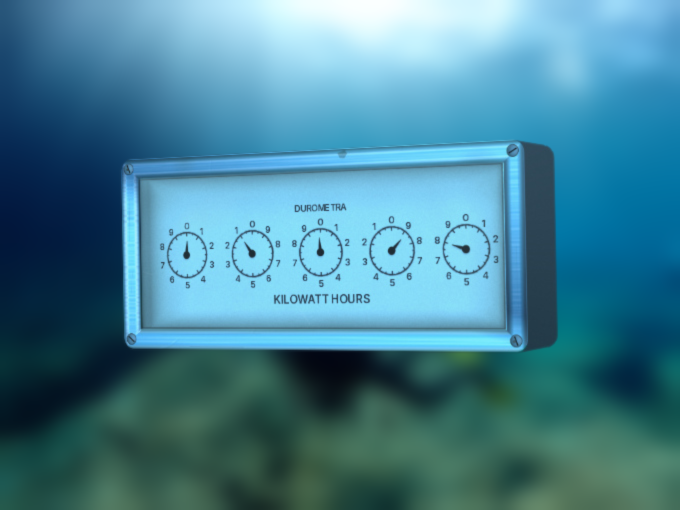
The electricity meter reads 988 kWh
